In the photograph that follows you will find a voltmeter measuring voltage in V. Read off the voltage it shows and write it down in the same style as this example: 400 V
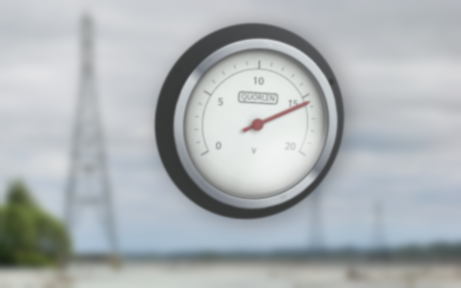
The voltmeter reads 15.5 V
